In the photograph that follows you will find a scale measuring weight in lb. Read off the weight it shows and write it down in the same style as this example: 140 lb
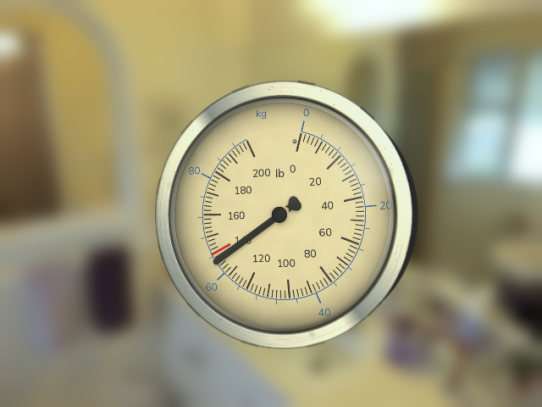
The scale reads 138 lb
